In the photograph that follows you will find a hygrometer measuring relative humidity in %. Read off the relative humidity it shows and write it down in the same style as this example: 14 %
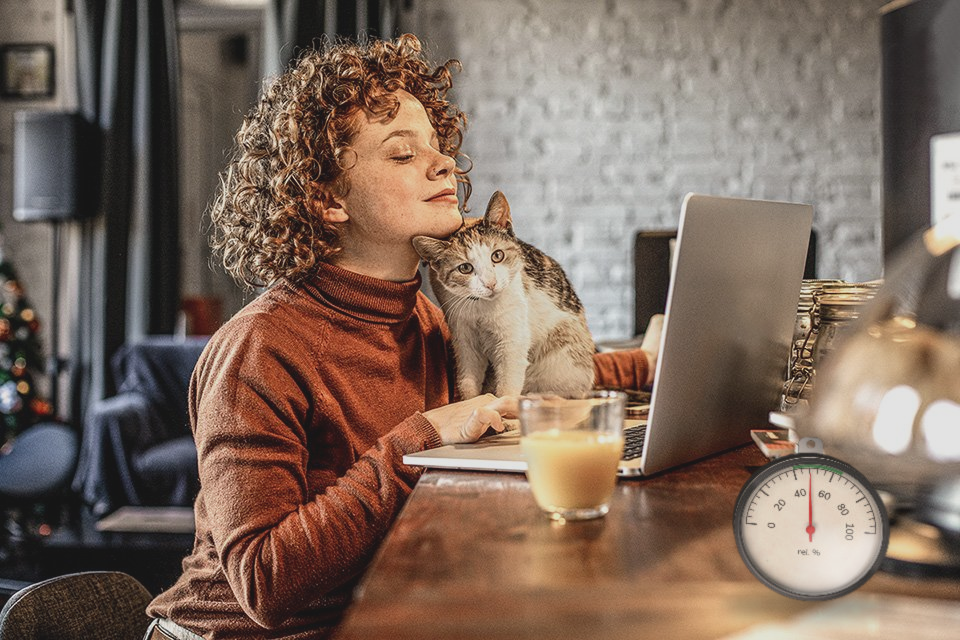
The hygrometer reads 48 %
